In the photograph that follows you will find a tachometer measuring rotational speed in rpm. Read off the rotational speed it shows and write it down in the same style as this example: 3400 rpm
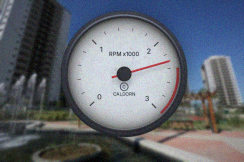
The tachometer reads 2300 rpm
